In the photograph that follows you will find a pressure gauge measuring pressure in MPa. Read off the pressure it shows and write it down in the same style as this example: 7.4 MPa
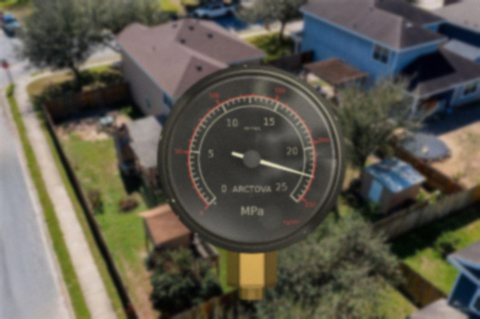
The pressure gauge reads 22.5 MPa
